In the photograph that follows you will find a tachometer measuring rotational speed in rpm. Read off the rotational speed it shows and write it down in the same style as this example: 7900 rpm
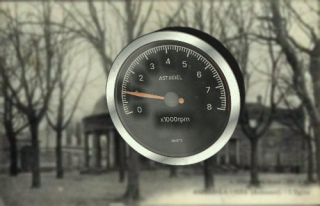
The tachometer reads 1000 rpm
